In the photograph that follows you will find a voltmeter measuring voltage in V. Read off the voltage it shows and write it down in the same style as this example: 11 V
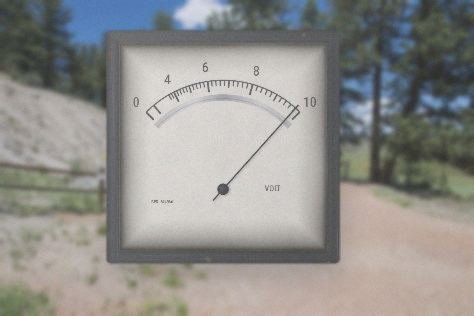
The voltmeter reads 9.8 V
